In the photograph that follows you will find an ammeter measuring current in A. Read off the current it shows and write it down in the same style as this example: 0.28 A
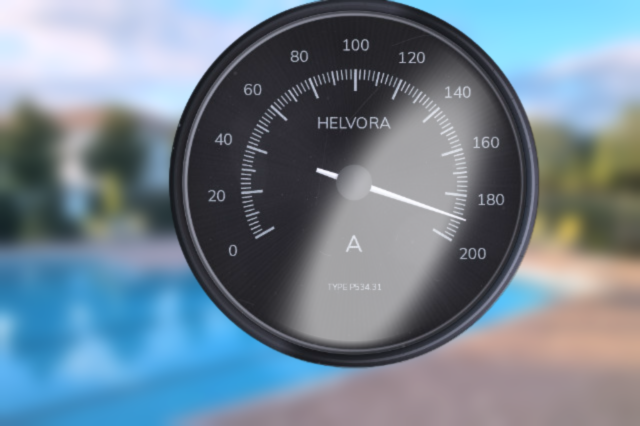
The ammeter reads 190 A
